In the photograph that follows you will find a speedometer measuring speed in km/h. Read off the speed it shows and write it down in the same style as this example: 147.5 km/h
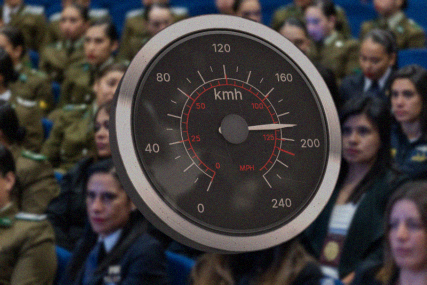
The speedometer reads 190 km/h
